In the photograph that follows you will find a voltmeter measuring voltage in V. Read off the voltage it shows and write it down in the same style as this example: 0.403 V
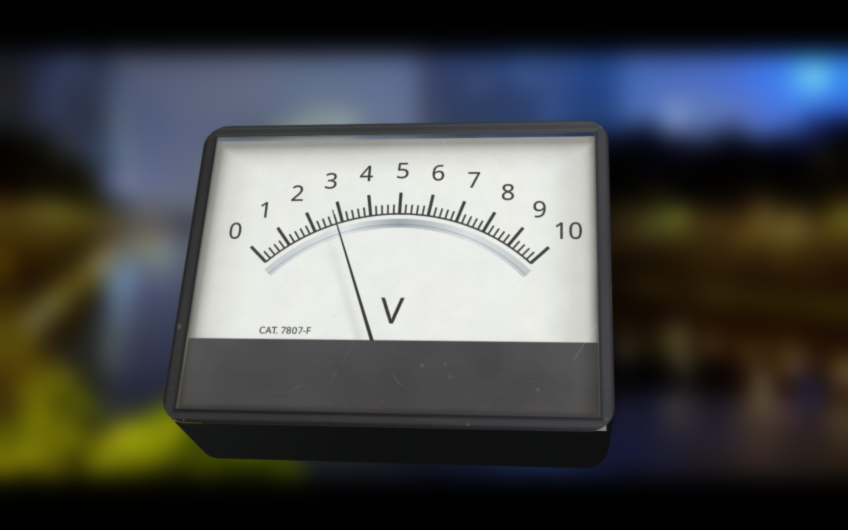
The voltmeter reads 2.8 V
